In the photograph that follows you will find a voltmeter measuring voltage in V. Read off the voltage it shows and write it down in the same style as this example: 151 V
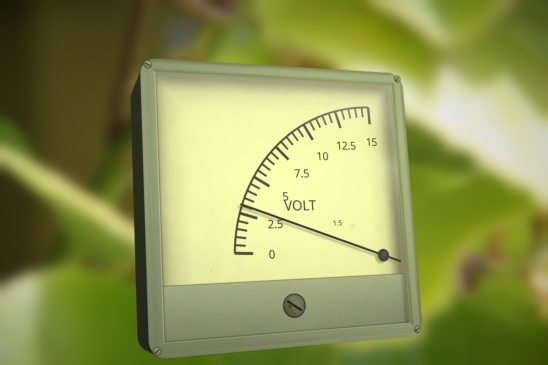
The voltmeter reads 3 V
